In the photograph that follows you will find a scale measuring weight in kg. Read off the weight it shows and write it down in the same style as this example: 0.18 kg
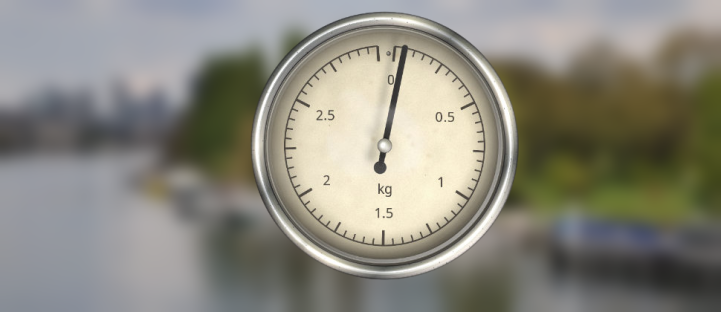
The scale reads 0.05 kg
